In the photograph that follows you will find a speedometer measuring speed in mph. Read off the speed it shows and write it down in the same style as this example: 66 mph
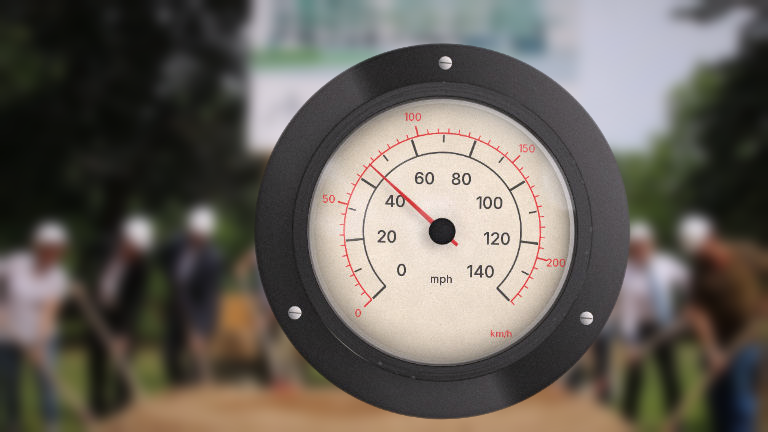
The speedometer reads 45 mph
